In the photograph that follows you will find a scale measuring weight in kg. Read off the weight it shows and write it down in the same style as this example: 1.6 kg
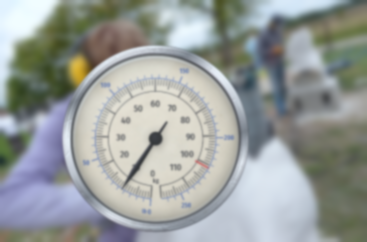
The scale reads 10 kg
